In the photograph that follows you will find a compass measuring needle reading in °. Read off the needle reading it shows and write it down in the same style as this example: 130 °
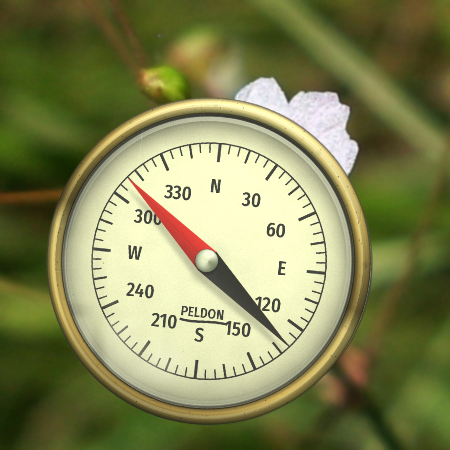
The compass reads 310 °
